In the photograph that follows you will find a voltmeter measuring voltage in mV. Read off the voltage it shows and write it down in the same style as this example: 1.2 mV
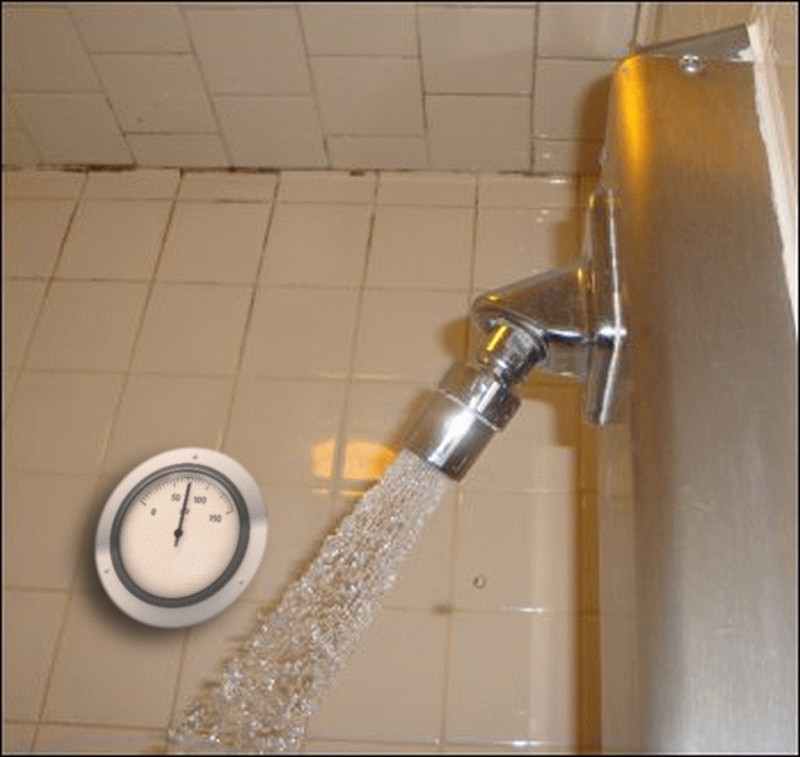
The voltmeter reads 75 mV
